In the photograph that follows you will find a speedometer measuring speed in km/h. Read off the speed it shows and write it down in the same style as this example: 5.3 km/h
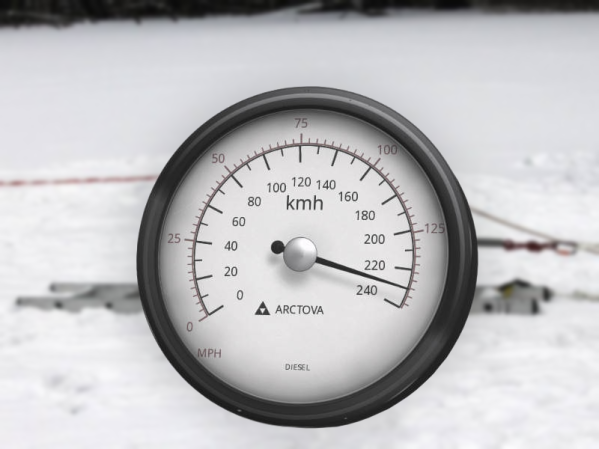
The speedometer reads 230 km/h
